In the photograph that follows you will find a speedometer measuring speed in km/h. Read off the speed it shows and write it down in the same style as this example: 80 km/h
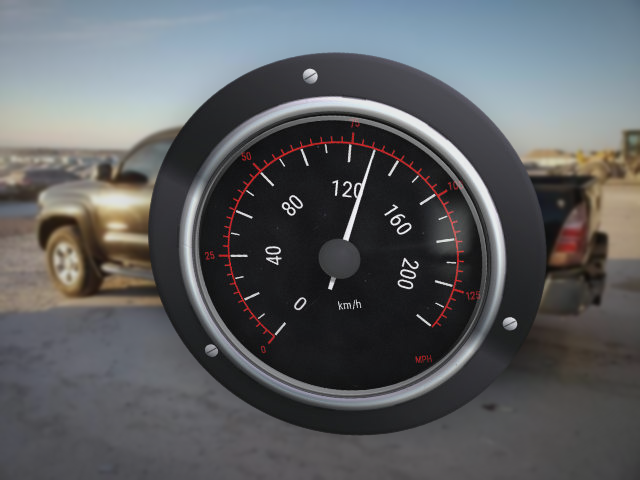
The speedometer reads 130 km/h
